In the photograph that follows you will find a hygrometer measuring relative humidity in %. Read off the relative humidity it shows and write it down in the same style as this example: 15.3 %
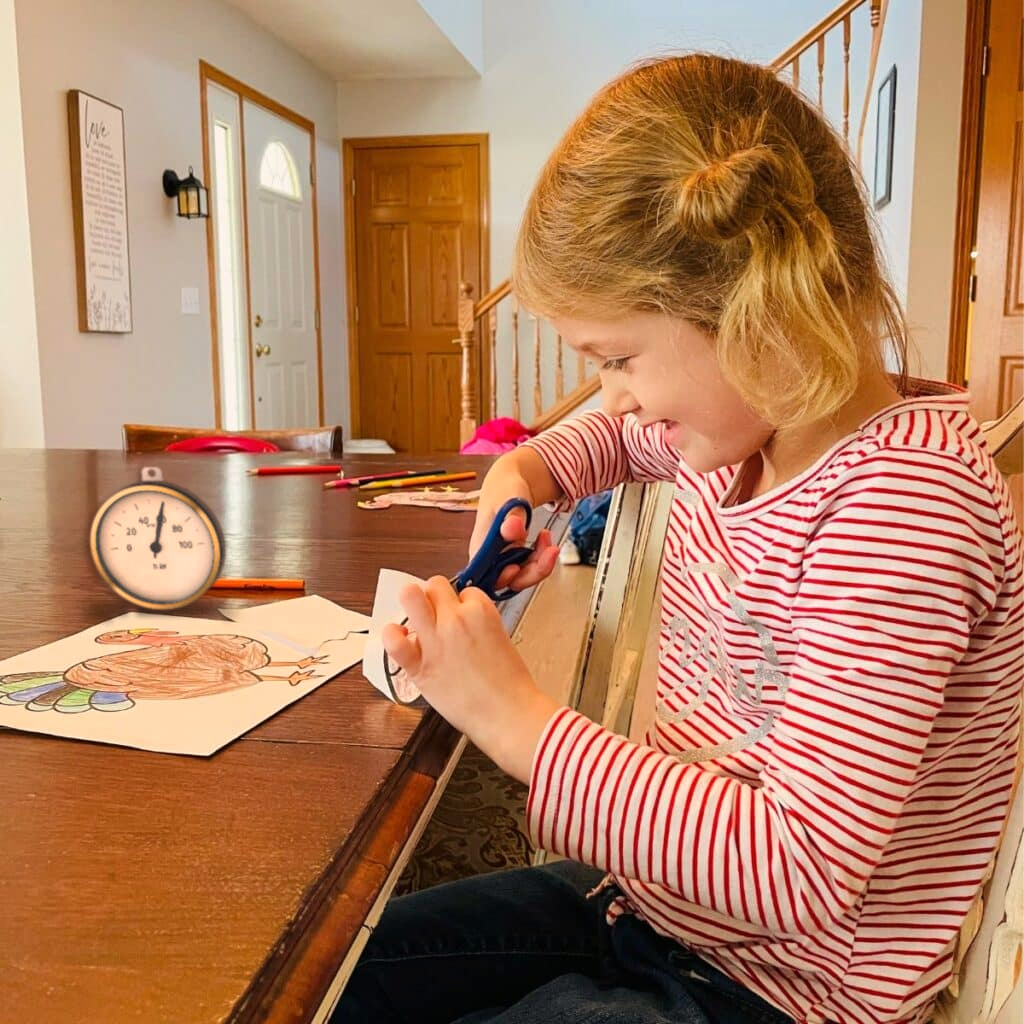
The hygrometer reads 60 %
